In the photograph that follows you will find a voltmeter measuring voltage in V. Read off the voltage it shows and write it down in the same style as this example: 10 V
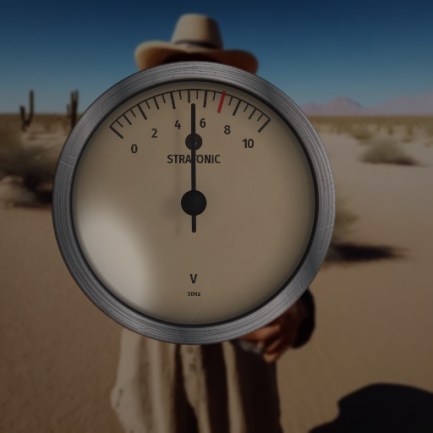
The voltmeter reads 5.25 V
